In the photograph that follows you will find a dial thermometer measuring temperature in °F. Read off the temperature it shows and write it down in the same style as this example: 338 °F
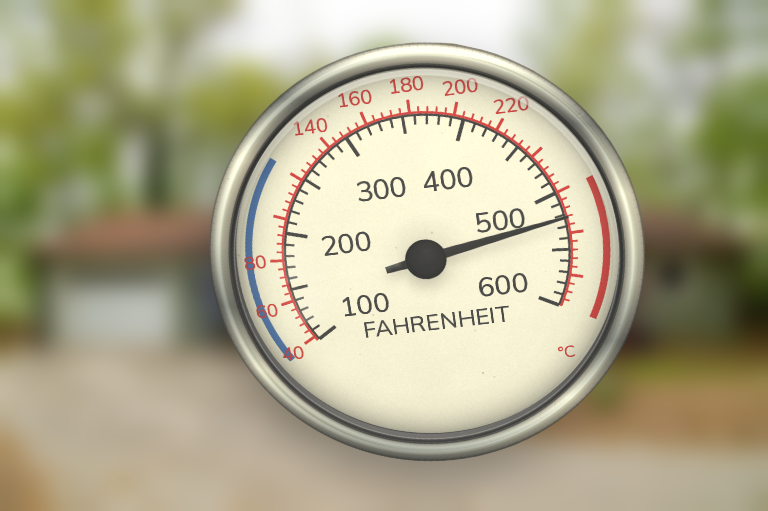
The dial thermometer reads 520 °F
